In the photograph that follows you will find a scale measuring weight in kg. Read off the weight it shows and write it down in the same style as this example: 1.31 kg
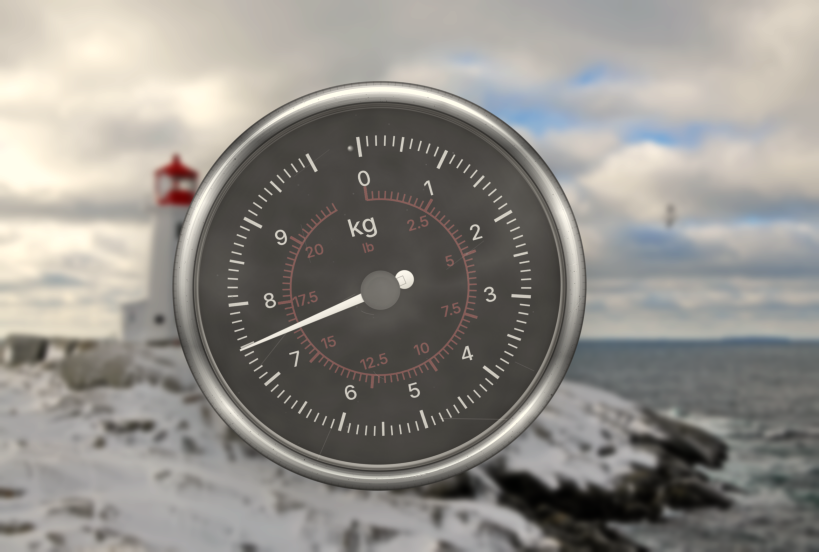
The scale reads 7.5 kg
